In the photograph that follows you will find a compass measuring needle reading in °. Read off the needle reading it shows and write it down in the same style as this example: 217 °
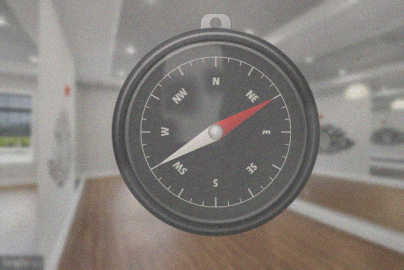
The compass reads 60 °
